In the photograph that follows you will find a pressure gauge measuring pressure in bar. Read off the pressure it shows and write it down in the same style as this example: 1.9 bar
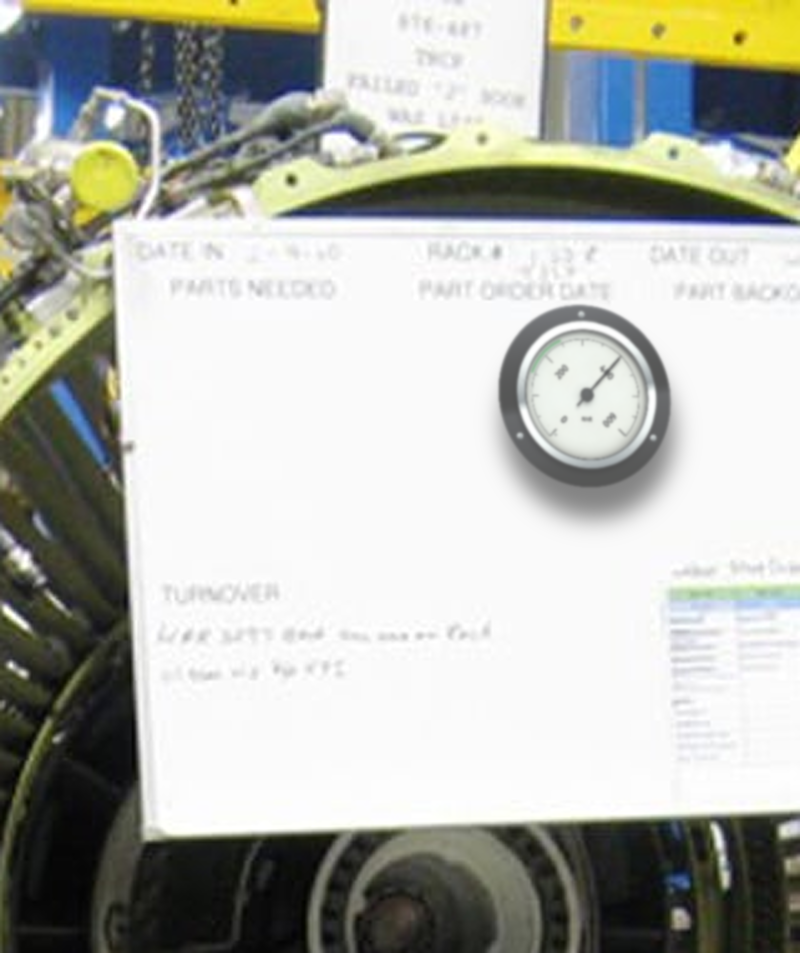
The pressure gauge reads 400 bar
